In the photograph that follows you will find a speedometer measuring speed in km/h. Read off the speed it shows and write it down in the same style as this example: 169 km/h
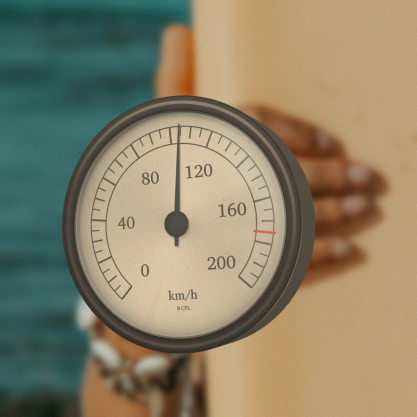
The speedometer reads 105 km/h
